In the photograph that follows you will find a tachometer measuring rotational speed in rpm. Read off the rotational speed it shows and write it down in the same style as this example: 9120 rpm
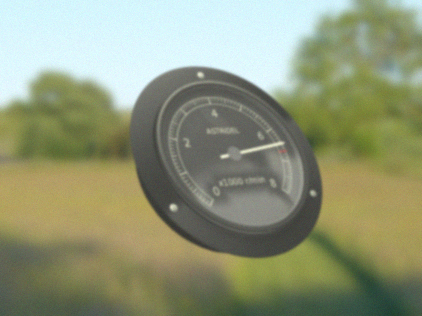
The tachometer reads 6500 rpm
